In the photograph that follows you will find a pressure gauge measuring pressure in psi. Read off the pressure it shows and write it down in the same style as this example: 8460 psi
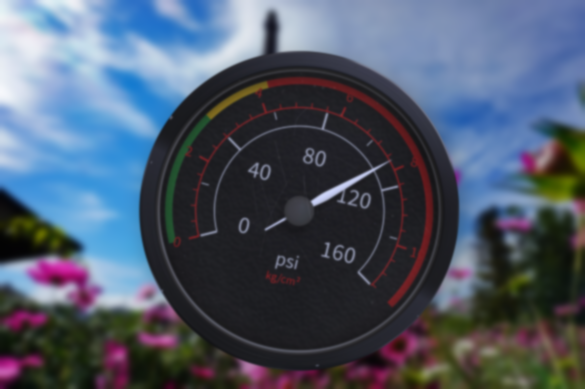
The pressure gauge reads 110 psi
